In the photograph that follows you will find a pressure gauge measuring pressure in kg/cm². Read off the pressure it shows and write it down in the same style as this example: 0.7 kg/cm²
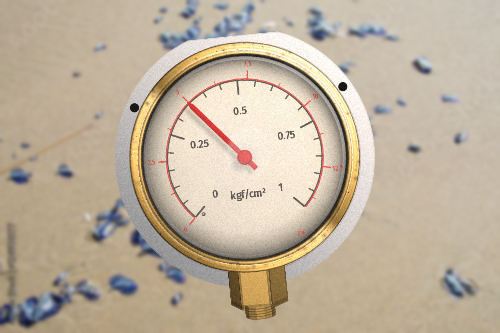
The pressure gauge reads 0.35 kg/cm²
